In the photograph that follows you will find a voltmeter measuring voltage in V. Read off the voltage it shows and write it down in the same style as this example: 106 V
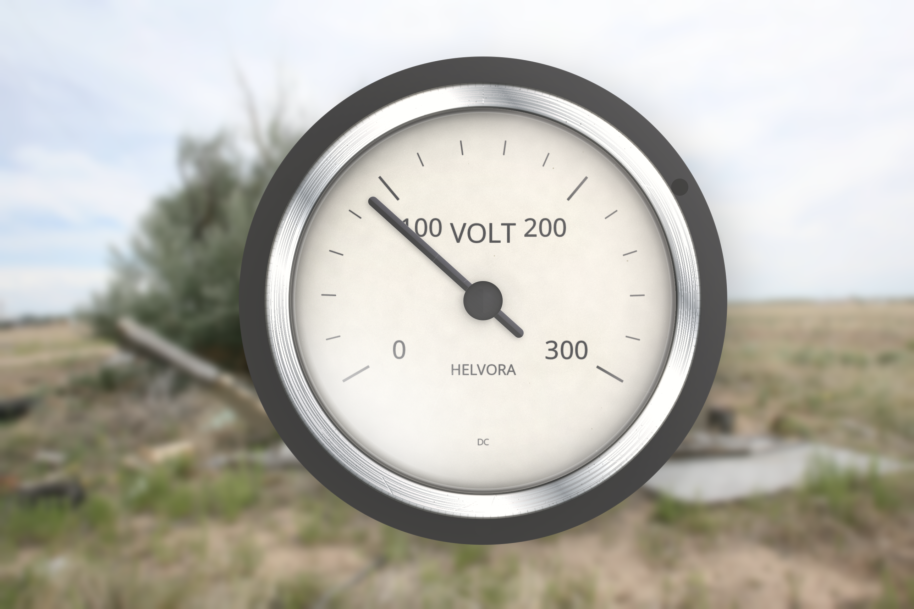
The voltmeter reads 90 V
